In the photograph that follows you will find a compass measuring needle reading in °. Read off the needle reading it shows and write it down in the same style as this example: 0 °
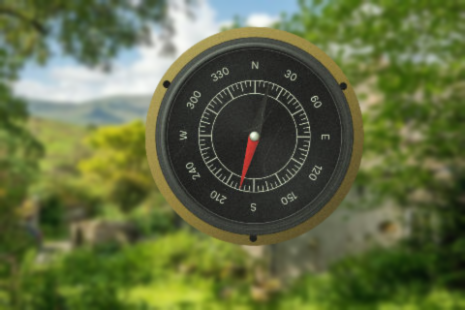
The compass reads 195 °
